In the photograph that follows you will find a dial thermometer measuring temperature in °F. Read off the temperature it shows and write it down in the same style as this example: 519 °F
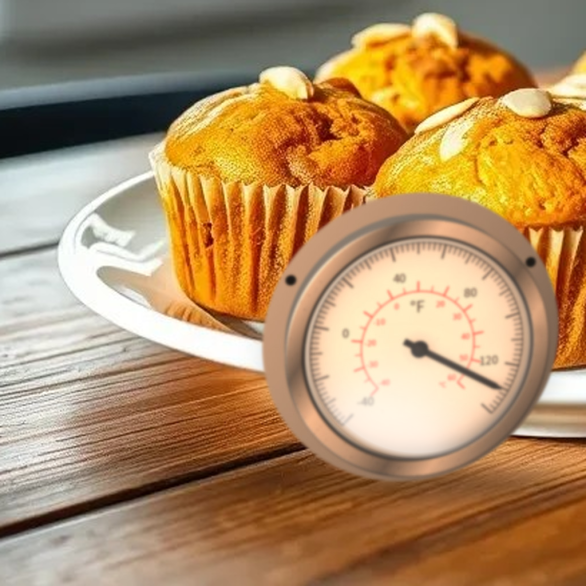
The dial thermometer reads 130 °F
